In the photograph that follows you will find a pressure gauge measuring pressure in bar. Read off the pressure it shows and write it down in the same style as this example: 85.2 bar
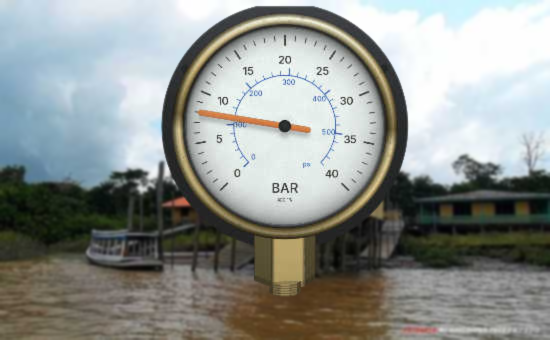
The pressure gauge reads 8 bar
